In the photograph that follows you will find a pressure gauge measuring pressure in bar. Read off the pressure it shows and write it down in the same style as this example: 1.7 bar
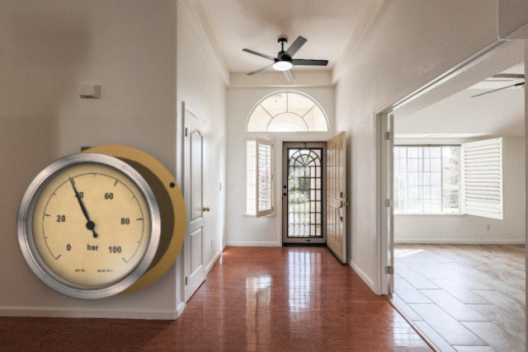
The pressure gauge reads 40 bar
